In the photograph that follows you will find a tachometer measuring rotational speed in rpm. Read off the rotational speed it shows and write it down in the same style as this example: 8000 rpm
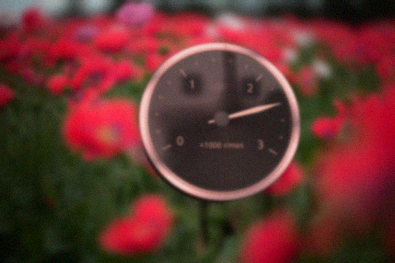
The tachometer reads 2400 rpm
